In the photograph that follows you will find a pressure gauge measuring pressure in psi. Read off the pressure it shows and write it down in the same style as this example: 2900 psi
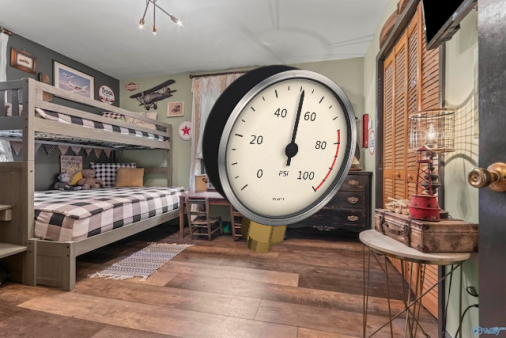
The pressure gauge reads 50 psi
